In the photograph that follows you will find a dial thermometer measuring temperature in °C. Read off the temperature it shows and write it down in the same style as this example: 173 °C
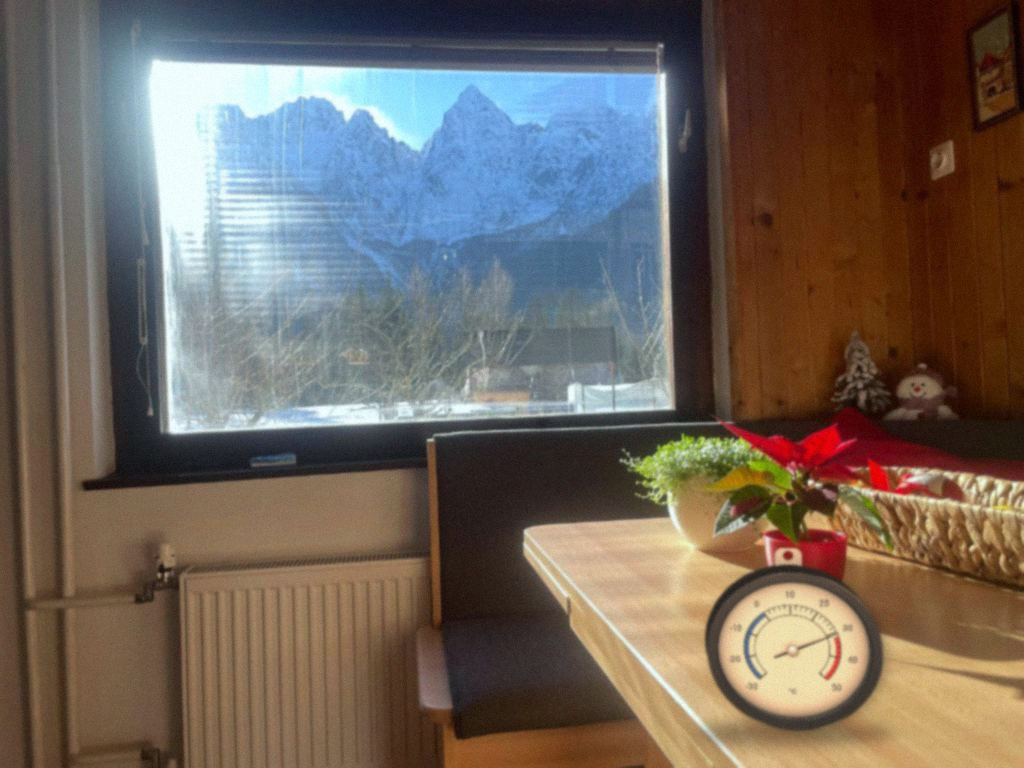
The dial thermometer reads 30 °C
